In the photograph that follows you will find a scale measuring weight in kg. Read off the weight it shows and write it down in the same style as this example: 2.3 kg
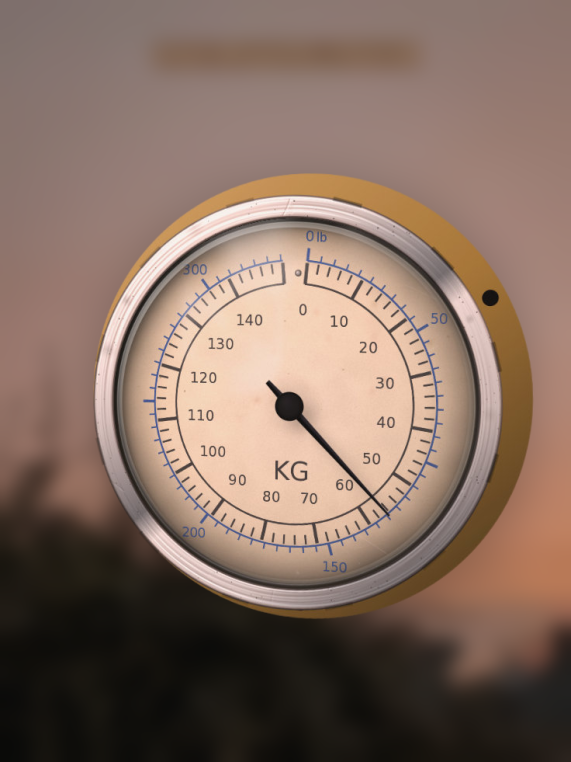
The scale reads 56 kg
